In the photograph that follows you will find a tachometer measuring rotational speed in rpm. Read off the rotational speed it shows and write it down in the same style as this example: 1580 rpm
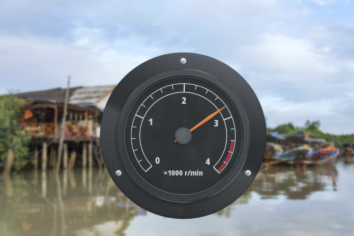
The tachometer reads 2800 rpm
